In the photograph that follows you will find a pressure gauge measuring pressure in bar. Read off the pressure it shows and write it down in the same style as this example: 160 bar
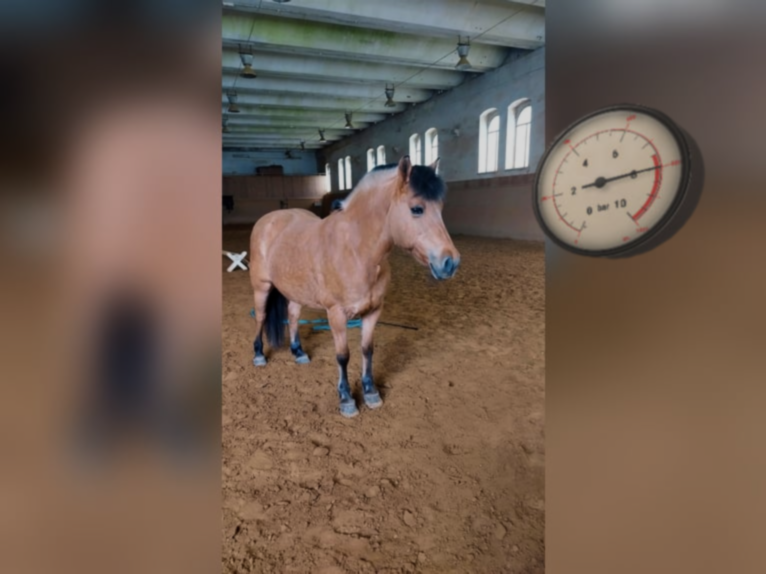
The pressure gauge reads 8 bar
